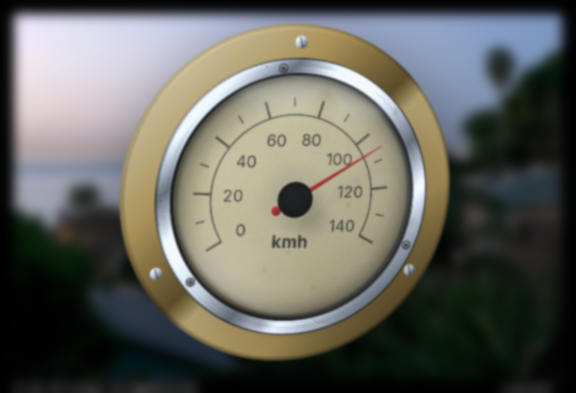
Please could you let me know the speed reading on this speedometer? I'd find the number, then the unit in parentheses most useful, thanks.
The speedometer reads 105 (km/h)
